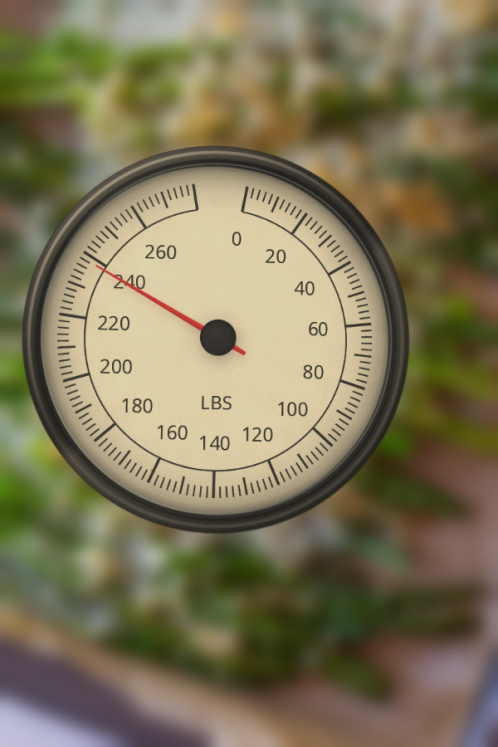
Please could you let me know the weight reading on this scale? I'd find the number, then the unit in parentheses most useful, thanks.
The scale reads 238 (lb)
